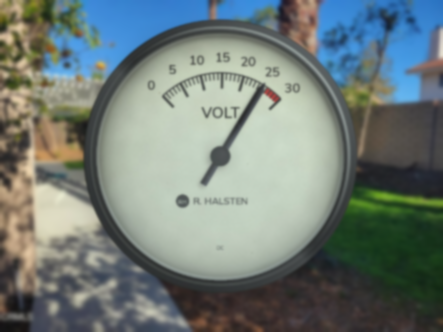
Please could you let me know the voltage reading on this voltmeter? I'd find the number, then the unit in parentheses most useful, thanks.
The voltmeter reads 25 (V)
